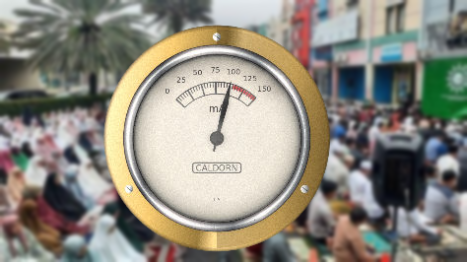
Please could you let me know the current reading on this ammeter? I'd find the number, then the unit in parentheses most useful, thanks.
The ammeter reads 100 (mA)
